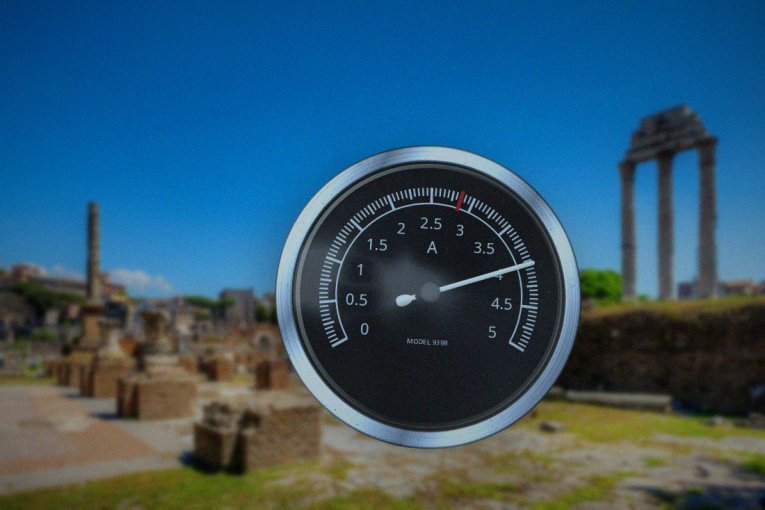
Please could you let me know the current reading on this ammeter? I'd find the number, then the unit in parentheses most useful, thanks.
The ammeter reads 4 (A)
